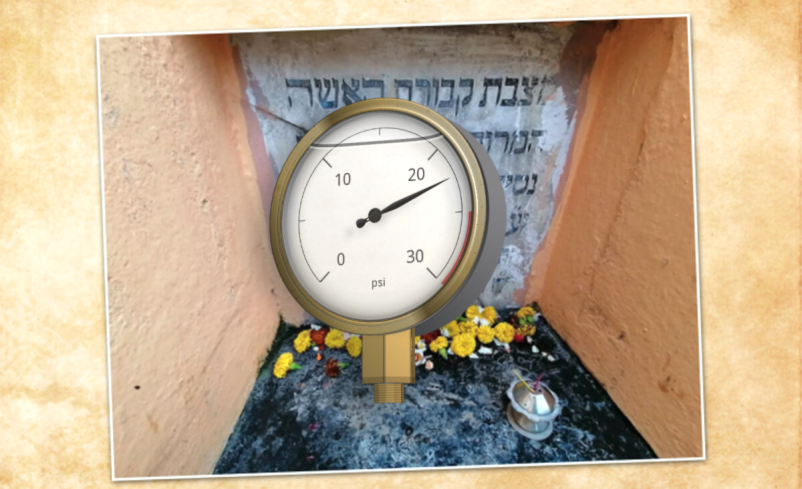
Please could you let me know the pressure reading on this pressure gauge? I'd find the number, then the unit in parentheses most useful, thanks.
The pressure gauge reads 22.5 (psi)
